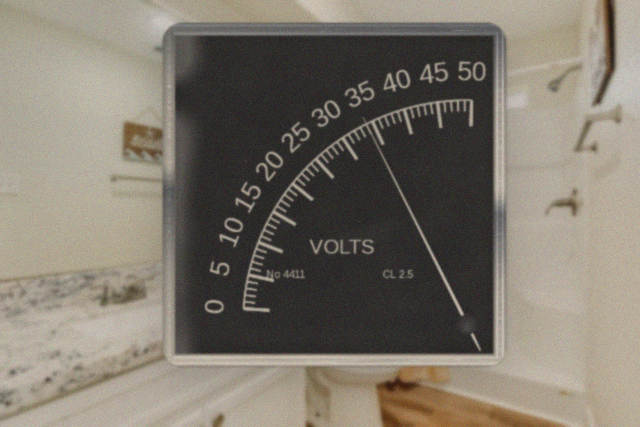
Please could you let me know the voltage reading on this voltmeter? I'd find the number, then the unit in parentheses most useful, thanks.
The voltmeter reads 34 (V)
